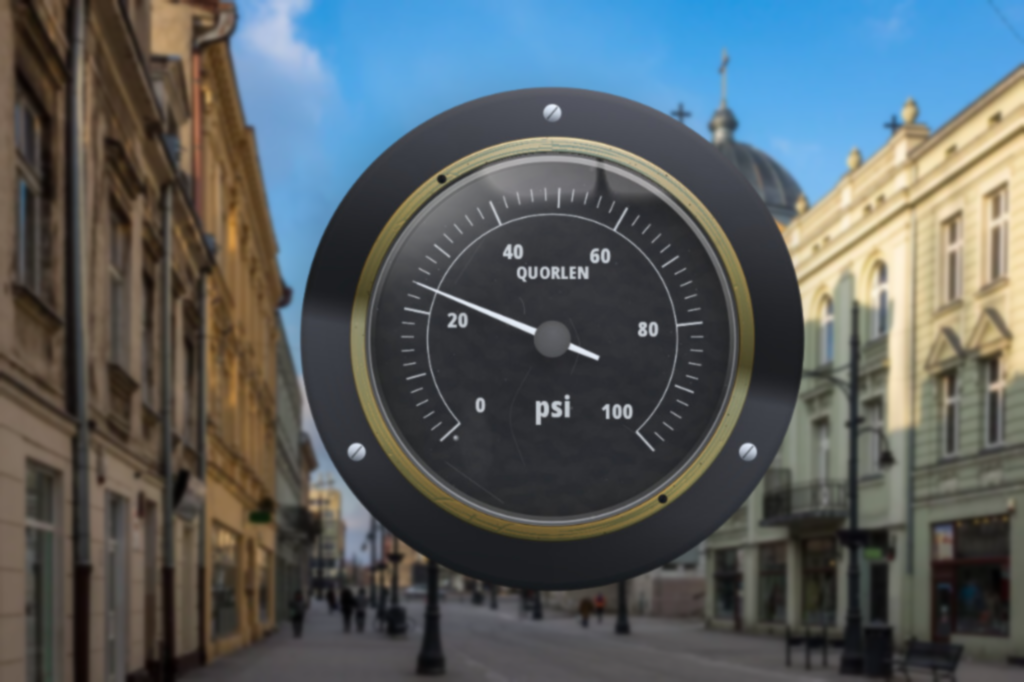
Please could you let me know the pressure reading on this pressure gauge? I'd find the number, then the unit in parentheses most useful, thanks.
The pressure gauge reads 24 (psi)
